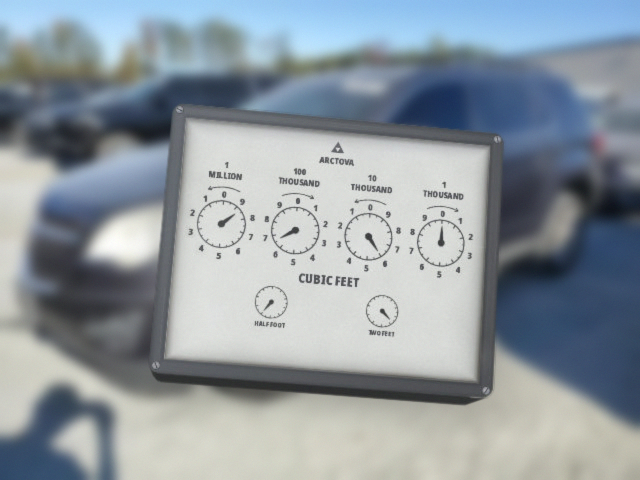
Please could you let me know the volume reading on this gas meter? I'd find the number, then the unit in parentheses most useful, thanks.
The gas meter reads 866000 (ft³)
